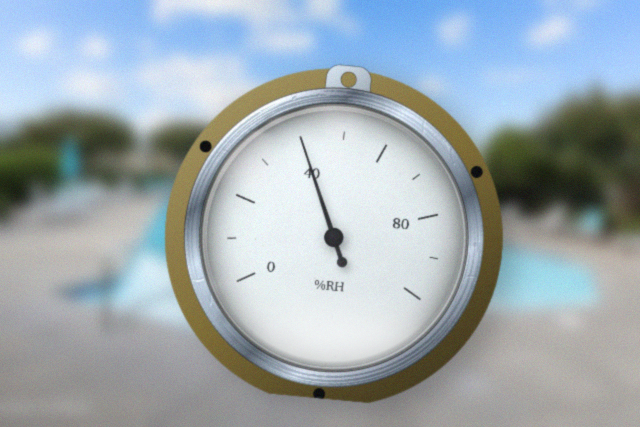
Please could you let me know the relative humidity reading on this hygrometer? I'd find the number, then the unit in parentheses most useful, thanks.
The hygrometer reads 40 (%)
